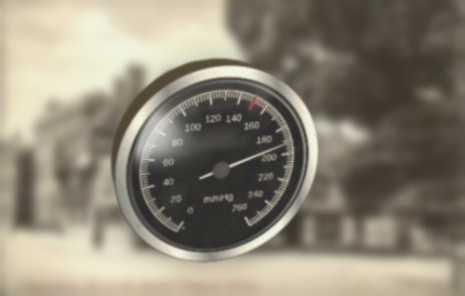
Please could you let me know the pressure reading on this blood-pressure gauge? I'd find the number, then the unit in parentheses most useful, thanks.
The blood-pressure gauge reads 190 (mmHg)
